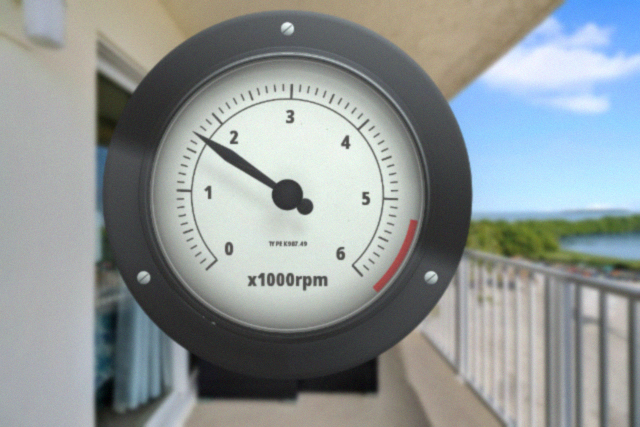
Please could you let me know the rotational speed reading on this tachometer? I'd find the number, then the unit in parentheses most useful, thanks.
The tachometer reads 1700 (rpm)
